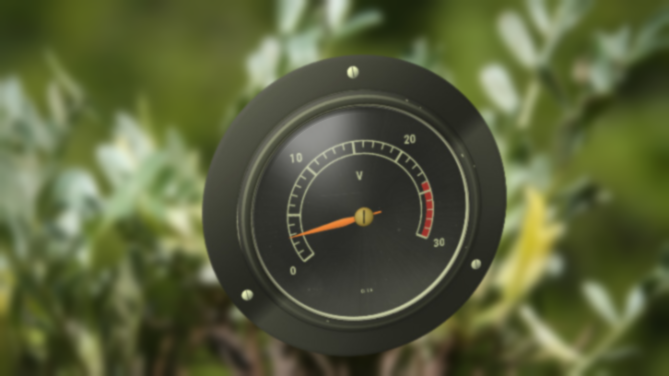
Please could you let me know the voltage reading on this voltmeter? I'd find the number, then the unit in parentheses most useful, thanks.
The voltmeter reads 3 (V)
